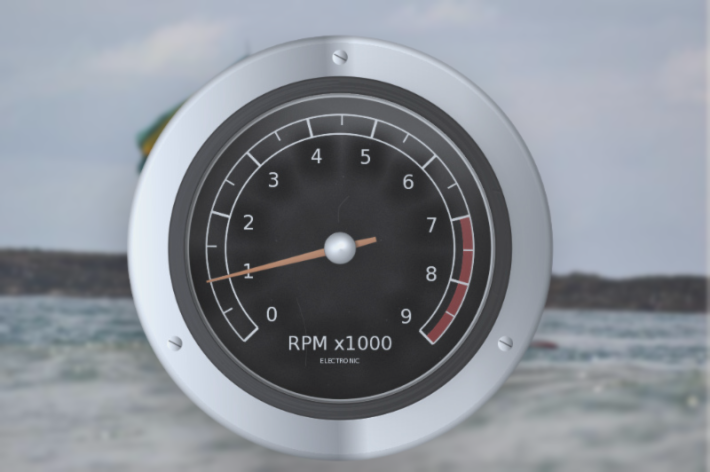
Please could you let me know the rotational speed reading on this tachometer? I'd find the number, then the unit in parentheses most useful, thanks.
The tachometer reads 1000 (rpm)
